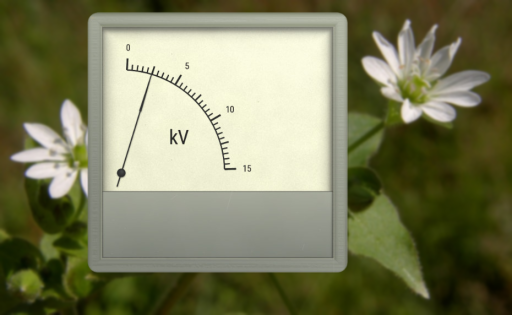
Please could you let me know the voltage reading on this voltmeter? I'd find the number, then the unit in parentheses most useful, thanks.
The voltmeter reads 2.5 (kV)
